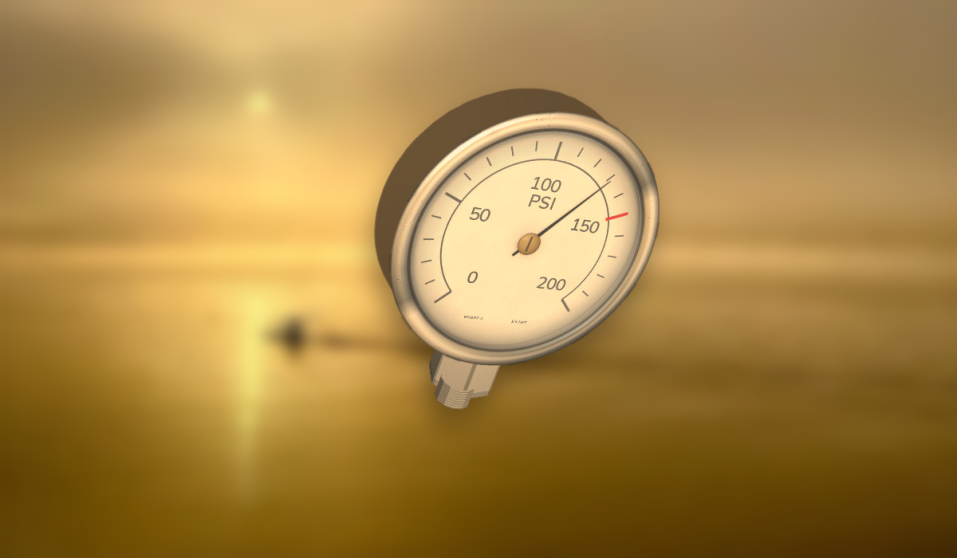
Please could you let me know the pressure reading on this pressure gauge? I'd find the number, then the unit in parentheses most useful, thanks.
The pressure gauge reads 130 (psi)
